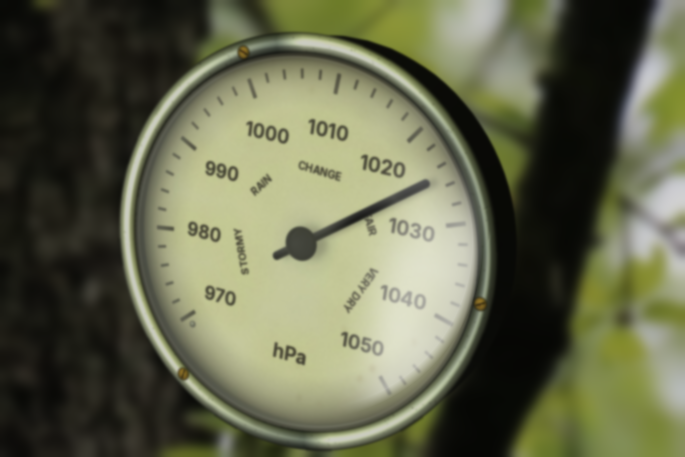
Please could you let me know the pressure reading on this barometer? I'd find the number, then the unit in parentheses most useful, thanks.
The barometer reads 1025 (hPa)
